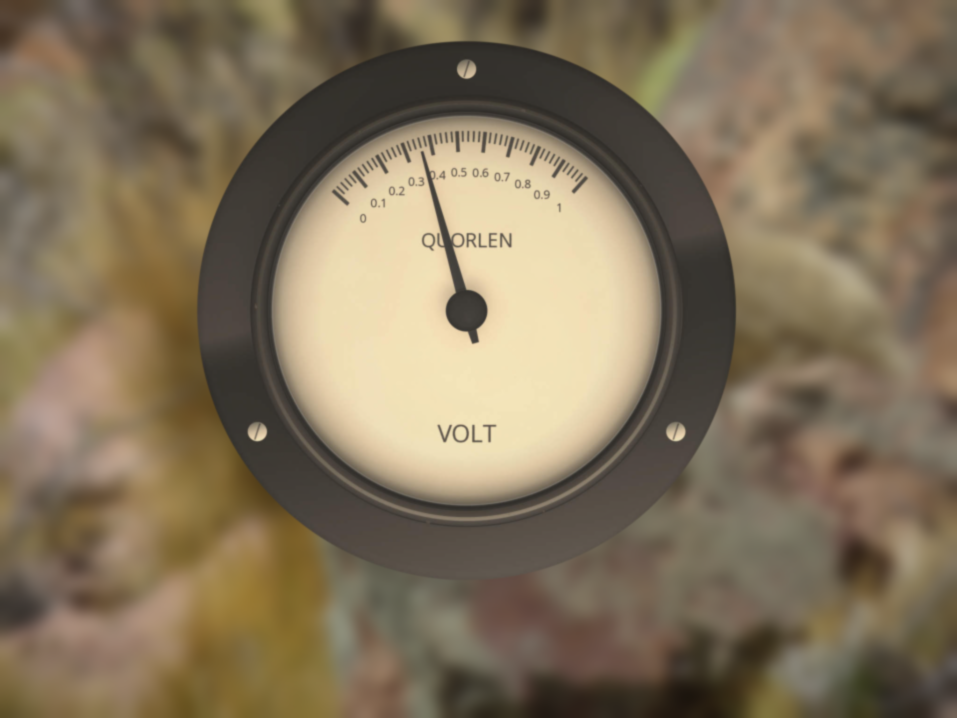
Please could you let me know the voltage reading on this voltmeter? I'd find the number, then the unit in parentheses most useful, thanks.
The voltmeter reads 0.36 (V)
